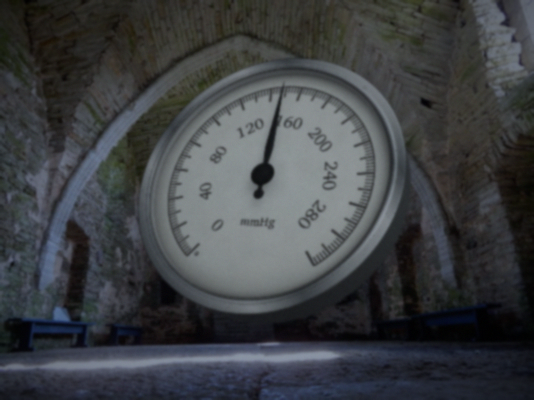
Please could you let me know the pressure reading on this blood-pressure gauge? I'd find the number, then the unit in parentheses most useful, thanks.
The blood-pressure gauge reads 150 (mmHg)
